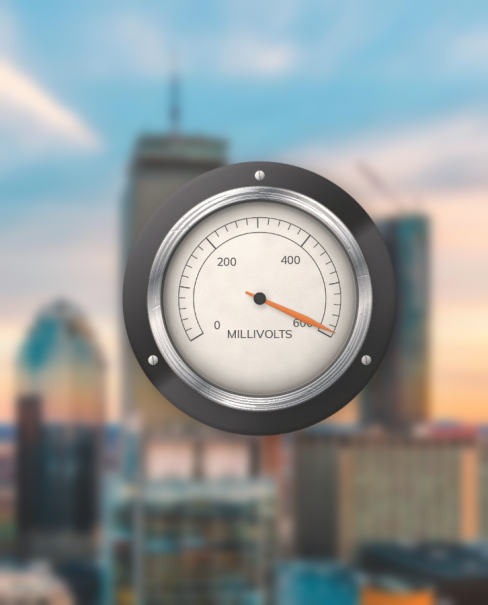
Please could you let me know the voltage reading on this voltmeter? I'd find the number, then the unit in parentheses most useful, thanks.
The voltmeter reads 590 (mV)
